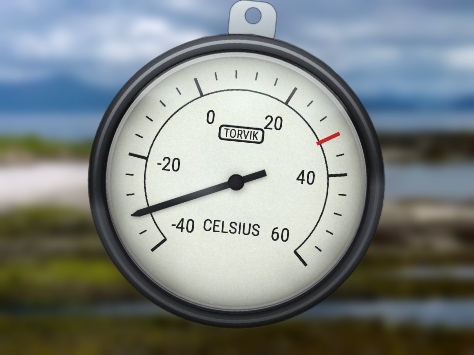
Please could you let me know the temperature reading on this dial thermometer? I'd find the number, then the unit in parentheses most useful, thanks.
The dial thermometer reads -32 (°C)
